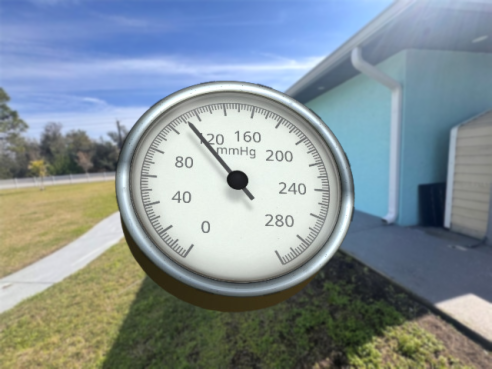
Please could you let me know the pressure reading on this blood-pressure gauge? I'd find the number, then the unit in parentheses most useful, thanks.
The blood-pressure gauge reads 110 (mmHg)
